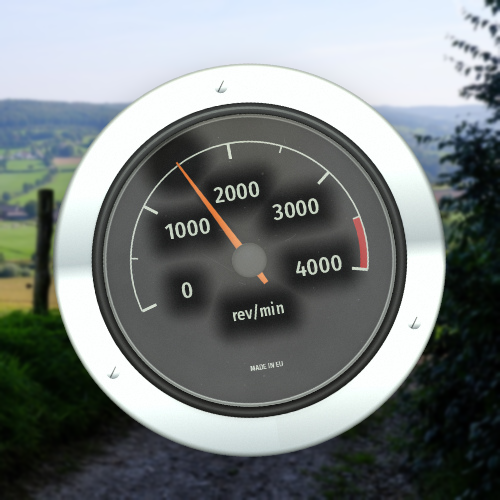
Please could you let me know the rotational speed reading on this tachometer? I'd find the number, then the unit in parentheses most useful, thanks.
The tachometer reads 1500 (rpm)
